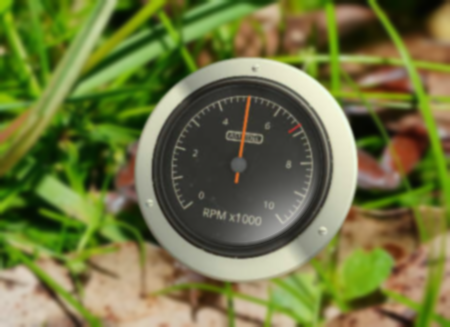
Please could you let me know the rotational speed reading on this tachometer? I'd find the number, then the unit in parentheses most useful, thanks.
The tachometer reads 5000 (rpm)
